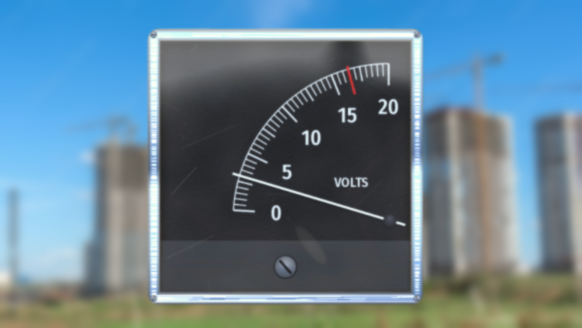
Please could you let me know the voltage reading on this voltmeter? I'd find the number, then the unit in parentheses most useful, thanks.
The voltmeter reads 3 (V)
